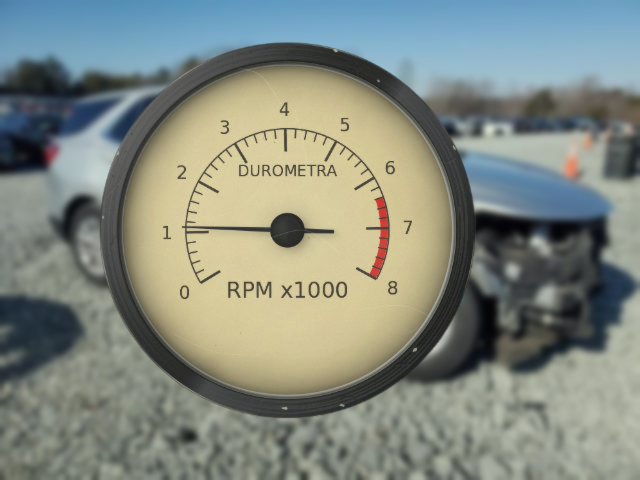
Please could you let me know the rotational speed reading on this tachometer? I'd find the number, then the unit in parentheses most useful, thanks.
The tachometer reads 1100 (rpm)
